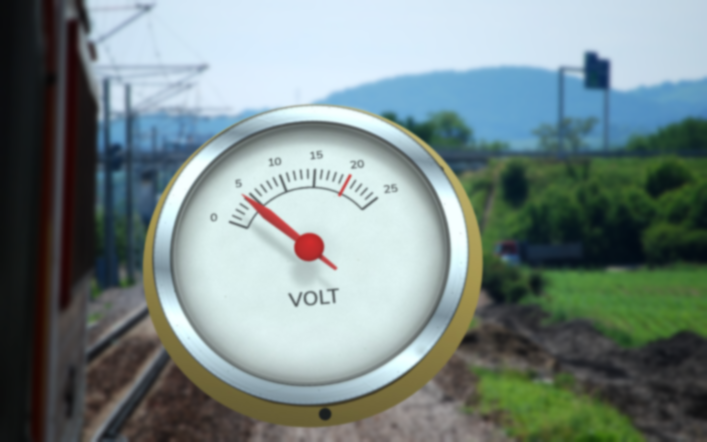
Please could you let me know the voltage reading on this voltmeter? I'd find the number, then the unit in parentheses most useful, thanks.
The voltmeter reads 4 (V)
